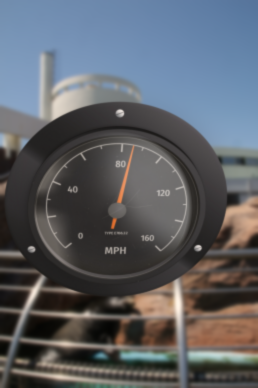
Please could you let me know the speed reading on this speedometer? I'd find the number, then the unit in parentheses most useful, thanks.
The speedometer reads 85 (mph)
